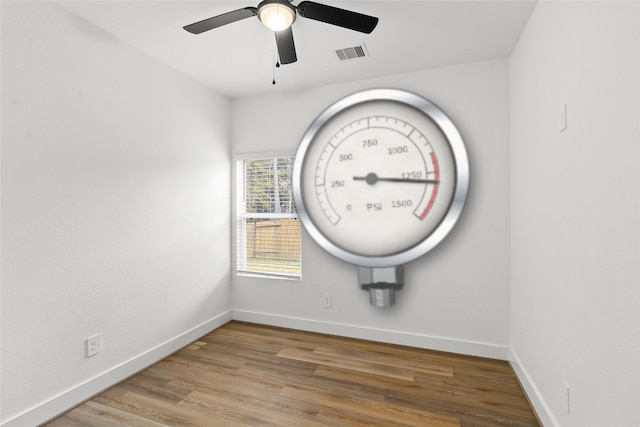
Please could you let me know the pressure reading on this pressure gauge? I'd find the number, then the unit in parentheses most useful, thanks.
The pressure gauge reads 1300 (psi)
